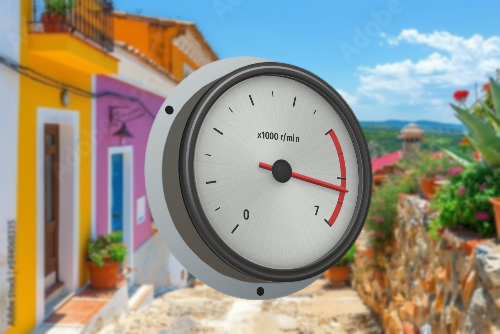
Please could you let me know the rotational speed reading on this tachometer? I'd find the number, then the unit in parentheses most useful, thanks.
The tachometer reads 6250 (rpm)
